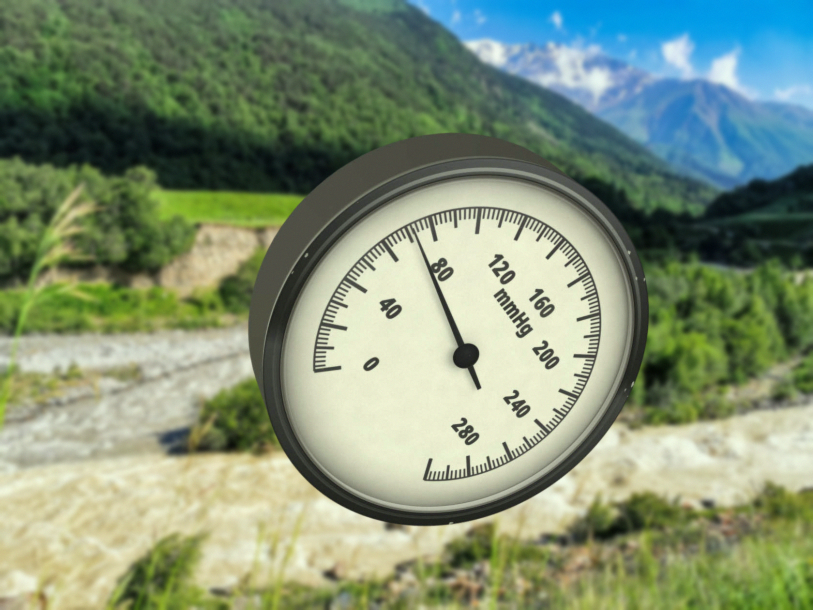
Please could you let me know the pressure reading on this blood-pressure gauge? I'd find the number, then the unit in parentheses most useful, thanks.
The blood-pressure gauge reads 72 (mmHg)
